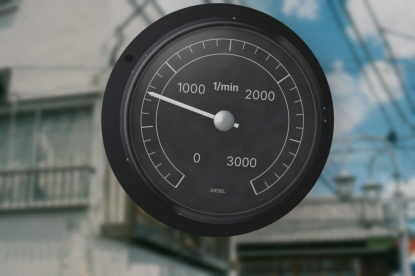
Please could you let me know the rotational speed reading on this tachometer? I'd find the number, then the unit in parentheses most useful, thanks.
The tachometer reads 750 (rpm)
